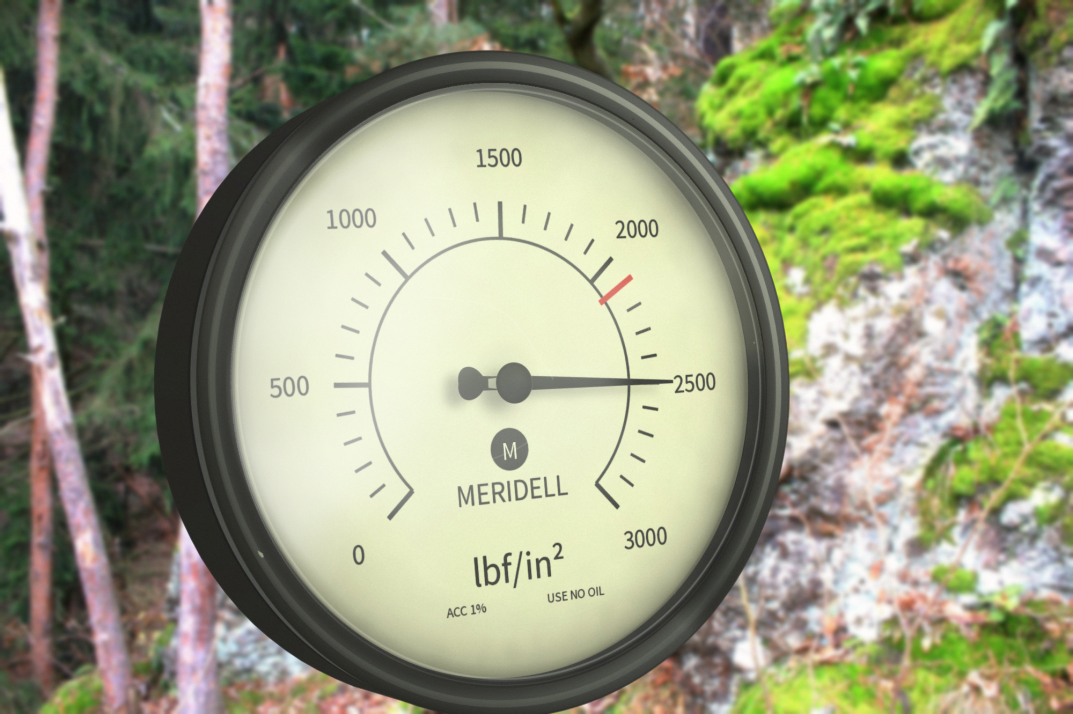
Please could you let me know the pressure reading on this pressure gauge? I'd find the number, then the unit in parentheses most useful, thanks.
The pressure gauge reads 2500 (psi)
